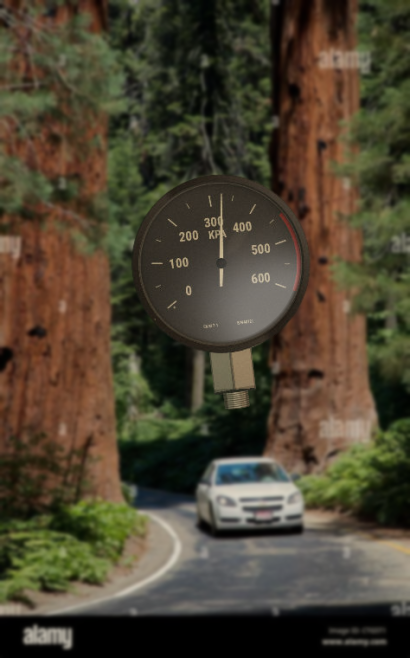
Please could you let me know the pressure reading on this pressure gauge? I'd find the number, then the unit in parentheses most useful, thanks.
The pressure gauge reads 325 (kPa)
